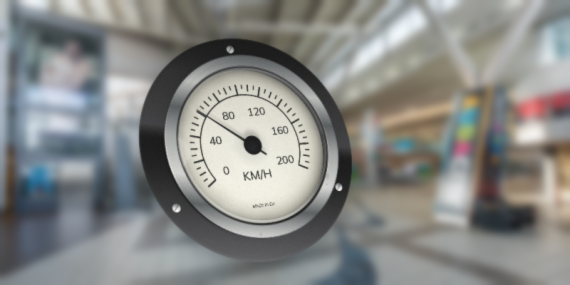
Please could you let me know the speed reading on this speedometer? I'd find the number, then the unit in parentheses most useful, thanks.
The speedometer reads 60 (km/h)
